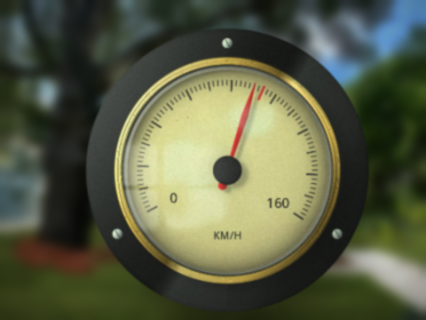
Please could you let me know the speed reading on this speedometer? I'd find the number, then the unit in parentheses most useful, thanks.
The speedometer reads 90 (km/h)
